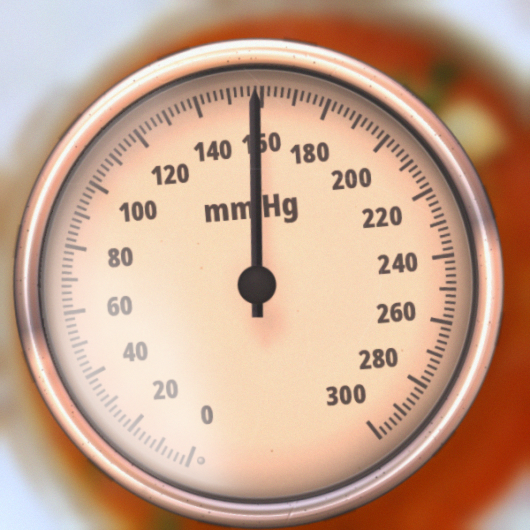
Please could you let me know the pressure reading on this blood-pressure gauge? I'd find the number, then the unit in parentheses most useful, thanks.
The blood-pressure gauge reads 158 (mmHg)
